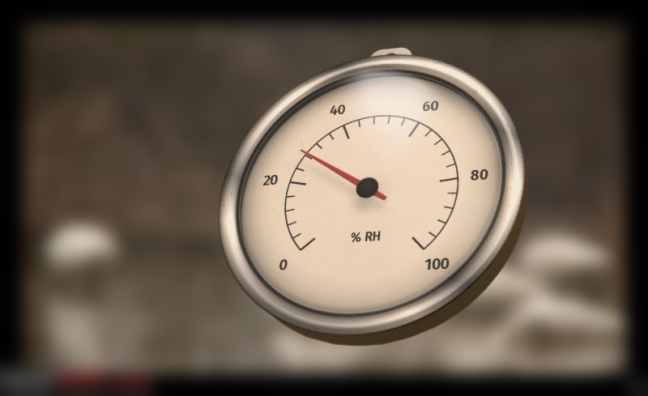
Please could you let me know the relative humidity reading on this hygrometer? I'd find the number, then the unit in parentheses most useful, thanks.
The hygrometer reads 28 (%)
